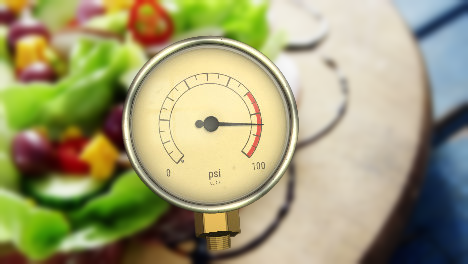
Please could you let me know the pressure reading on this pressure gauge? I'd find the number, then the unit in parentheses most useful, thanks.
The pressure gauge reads 85 (psi)
